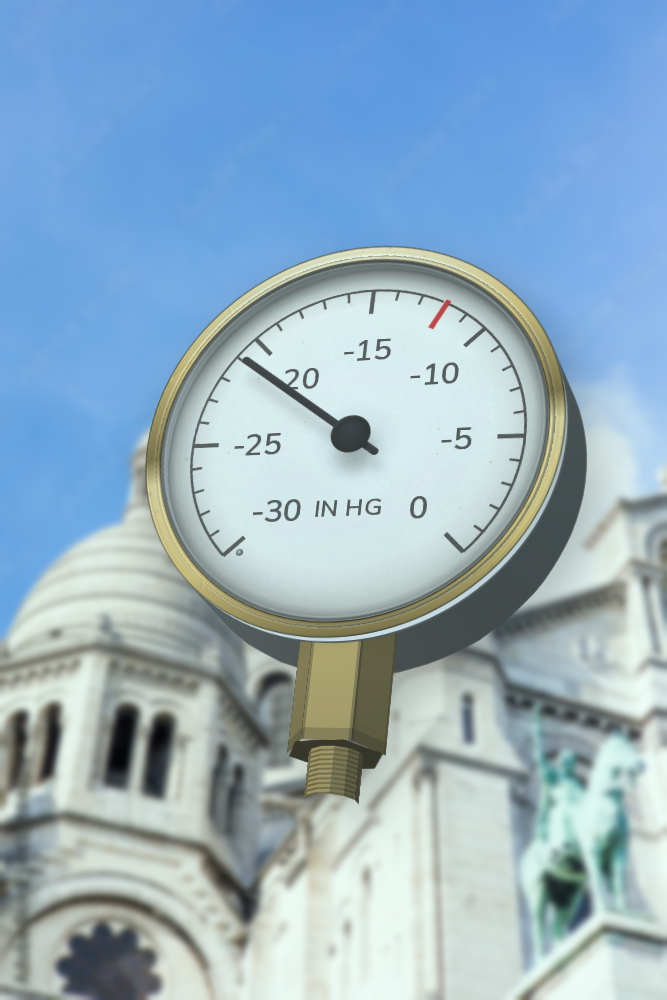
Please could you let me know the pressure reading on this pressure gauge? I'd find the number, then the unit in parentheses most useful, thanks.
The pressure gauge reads -21 (inHg)
